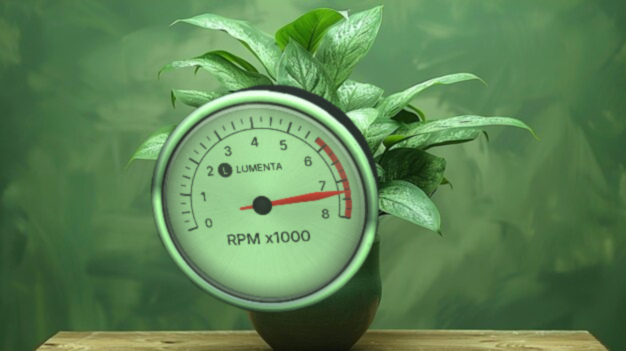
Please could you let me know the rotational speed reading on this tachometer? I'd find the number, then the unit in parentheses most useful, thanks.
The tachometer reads 7250 (rpm)
